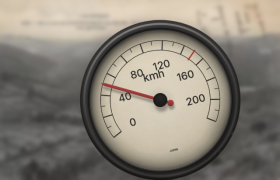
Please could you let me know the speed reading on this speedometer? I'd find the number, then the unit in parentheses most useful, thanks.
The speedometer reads 50 (km/h)
